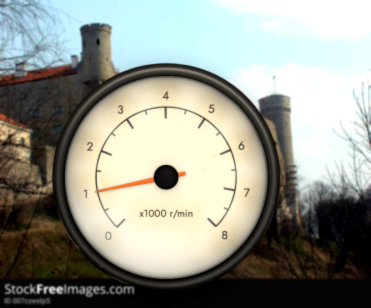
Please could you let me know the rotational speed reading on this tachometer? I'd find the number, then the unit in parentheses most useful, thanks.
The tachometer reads 1000 (rpm)
